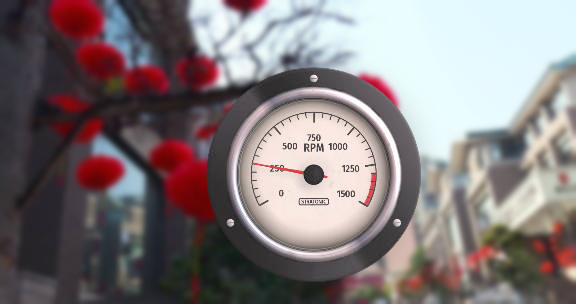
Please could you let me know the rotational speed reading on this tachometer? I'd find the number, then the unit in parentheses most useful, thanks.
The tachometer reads 250 (rpm)
